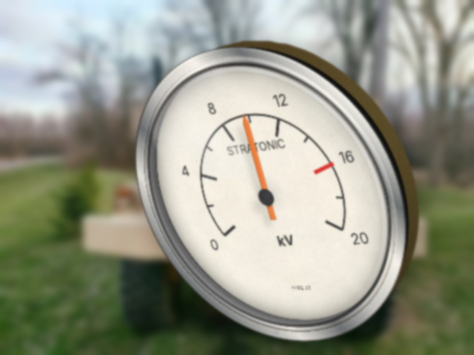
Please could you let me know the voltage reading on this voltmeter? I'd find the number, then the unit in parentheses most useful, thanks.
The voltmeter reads 10 (kV)
